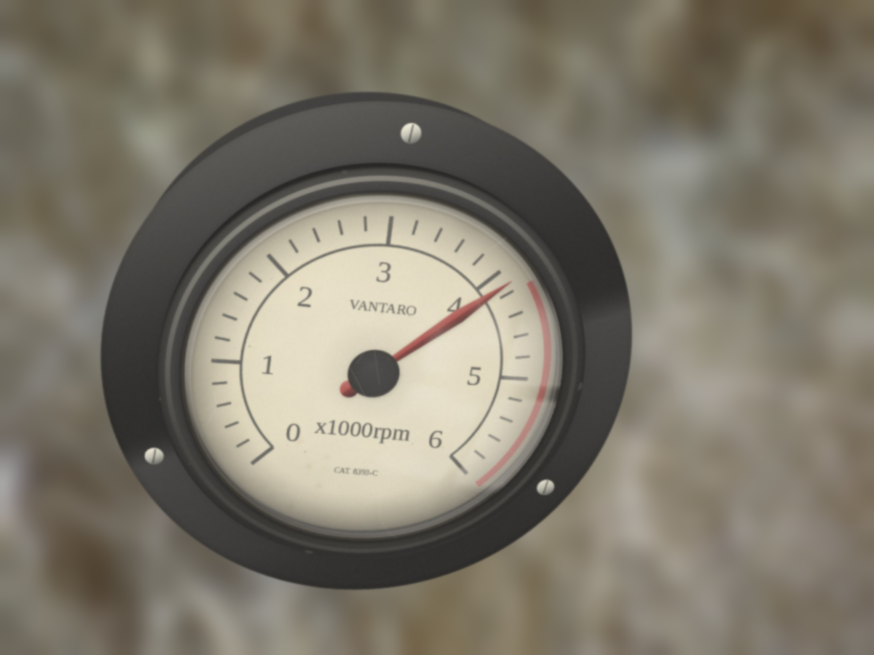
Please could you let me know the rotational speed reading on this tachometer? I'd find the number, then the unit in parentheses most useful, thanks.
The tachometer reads 4100 (rpm)
